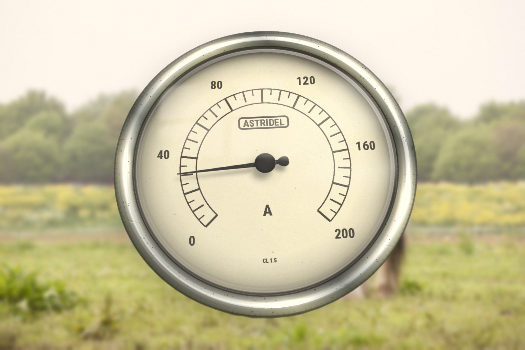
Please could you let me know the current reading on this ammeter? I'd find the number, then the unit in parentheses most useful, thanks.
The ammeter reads 30 (A)
